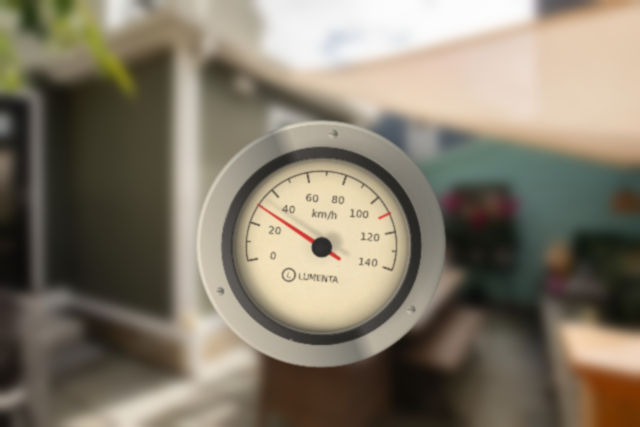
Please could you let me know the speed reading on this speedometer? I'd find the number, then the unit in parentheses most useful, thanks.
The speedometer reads 30 (km/h)
